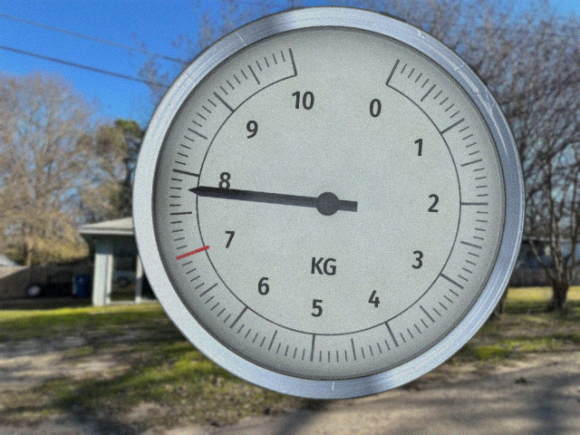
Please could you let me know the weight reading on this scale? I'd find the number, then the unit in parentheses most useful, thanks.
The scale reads 7.8 (kg)
